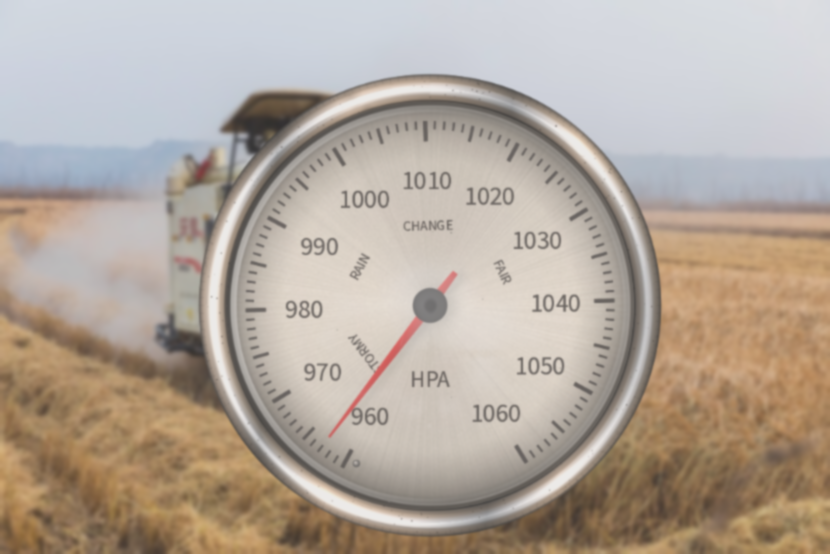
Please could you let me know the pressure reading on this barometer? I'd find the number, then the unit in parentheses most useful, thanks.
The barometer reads 963 (hPa)
